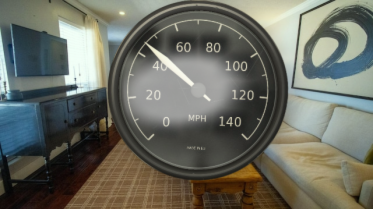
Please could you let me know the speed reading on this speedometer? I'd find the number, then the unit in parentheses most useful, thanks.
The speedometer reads 45 (mph)
